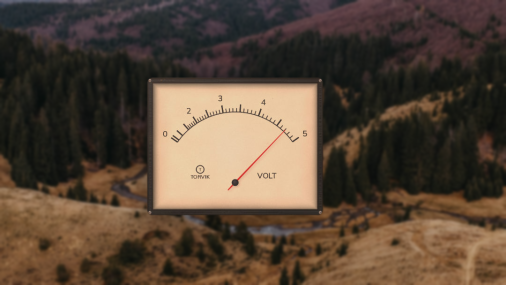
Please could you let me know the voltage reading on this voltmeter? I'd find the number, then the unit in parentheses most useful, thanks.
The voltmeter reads 4.7 (V)
